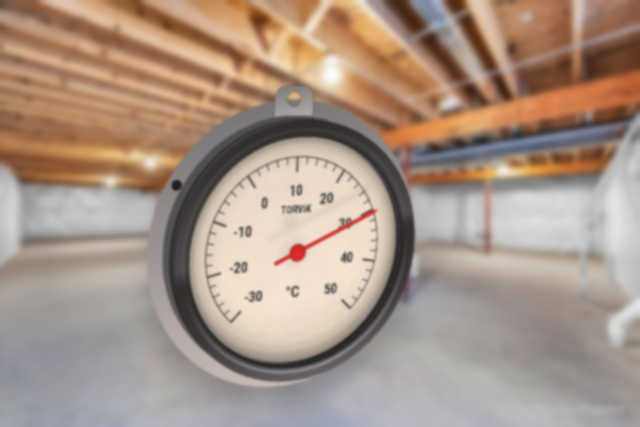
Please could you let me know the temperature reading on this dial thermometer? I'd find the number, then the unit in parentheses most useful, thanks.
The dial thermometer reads 30 (°C)
